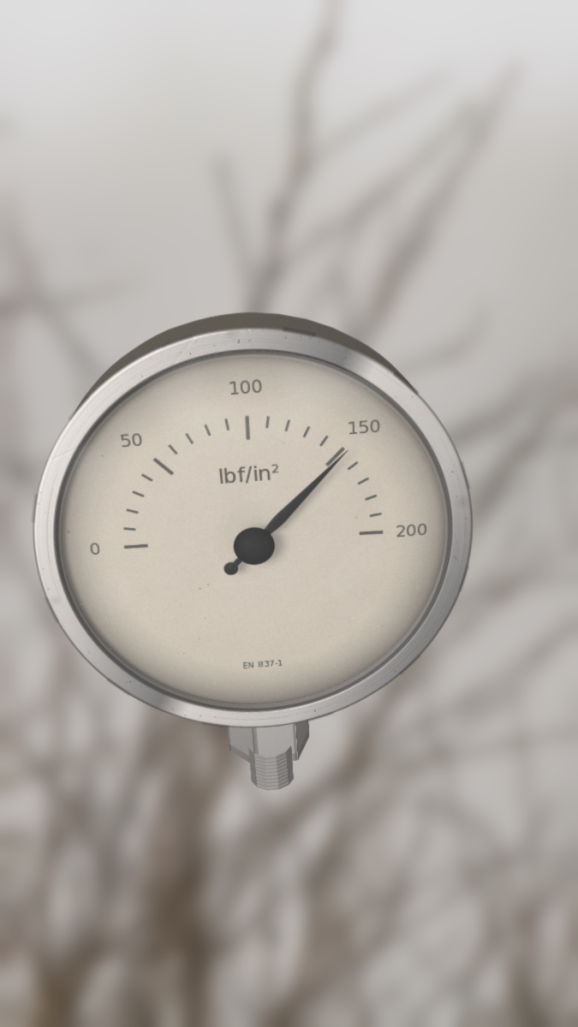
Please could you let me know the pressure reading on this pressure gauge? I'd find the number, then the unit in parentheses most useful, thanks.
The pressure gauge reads 150 (psi)
